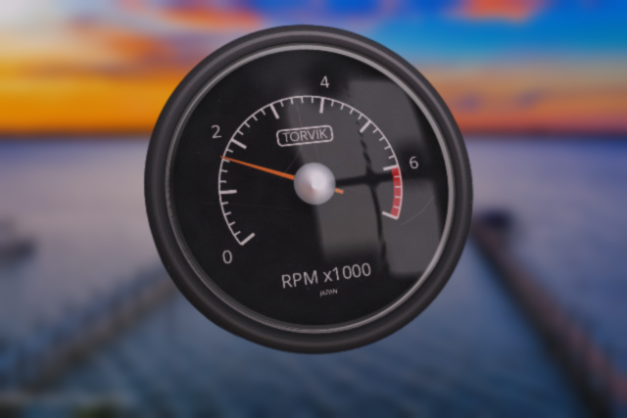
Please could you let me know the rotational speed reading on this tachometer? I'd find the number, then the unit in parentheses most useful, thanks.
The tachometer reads 1600 (rpm)
